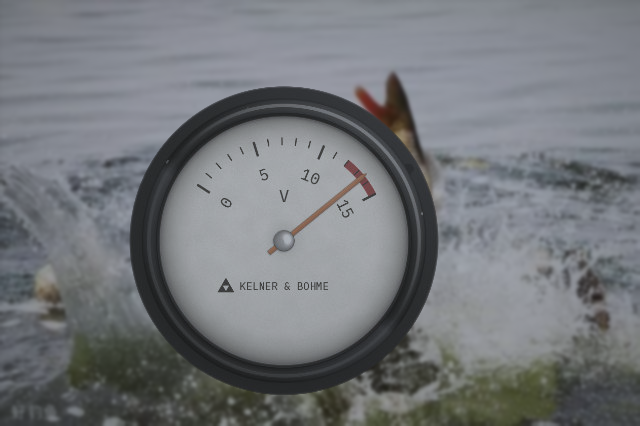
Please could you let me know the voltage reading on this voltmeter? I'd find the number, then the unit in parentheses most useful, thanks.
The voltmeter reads 13.5 (V)
